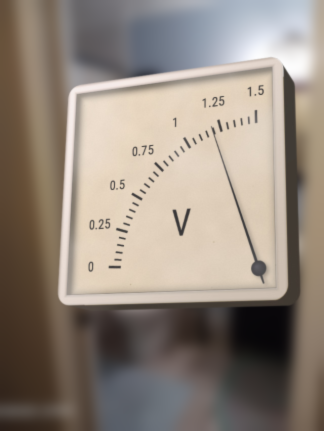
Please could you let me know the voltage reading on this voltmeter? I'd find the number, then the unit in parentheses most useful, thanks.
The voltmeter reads 1.2 (V)
